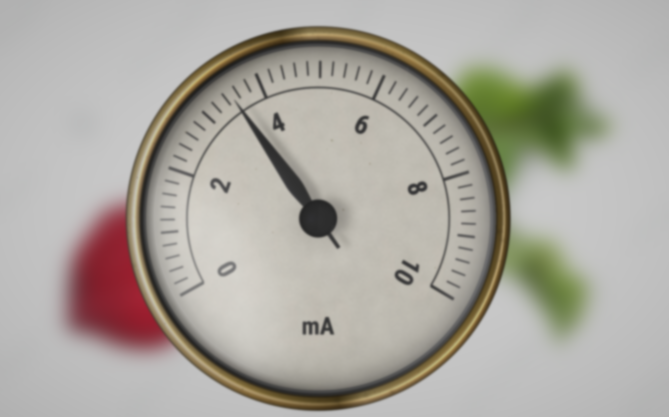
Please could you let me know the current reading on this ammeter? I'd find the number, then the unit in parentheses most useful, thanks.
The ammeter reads 3.5 (mA)
